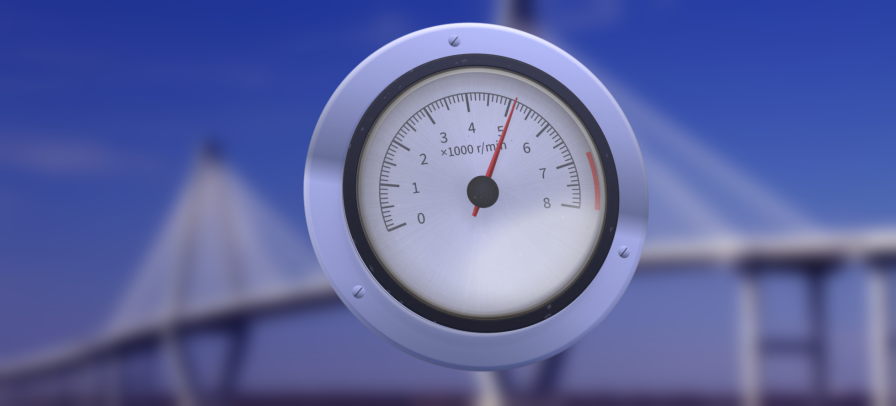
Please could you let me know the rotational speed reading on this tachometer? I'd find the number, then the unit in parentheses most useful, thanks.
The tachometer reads 5100 (rpm)
